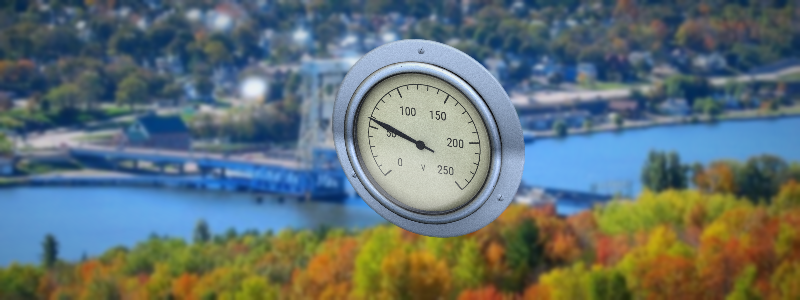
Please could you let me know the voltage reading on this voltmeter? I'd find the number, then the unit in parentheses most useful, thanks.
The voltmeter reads 60 (V)
